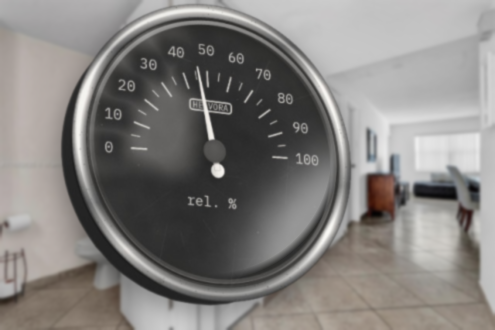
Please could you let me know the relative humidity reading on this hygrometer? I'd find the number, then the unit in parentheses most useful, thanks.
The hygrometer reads 45 (%)
